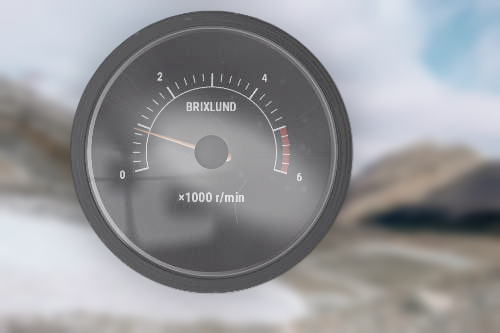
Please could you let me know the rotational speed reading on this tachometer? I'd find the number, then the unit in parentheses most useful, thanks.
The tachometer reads 900 (rpm)
